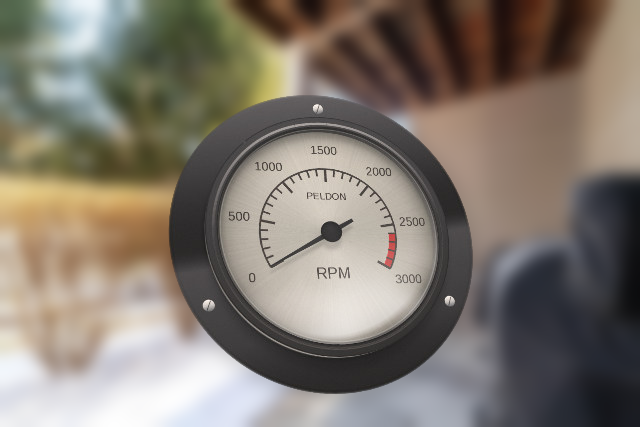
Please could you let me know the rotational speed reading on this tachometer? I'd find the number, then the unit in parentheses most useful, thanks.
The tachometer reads 0 (rpm)
